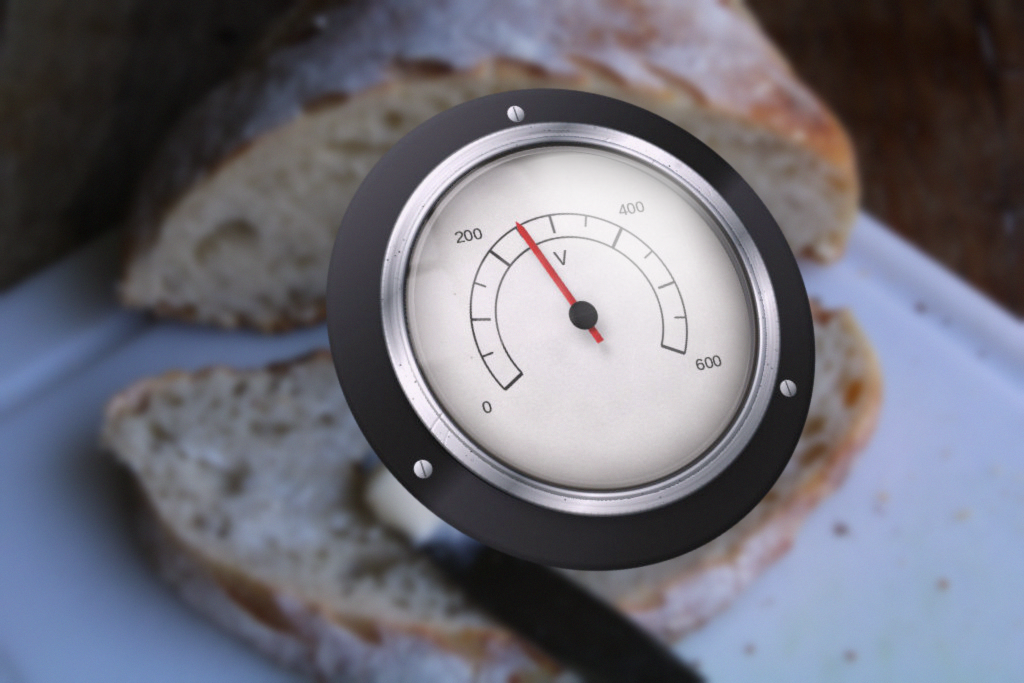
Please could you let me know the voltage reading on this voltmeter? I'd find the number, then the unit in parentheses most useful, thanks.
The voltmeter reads 250 (V)
